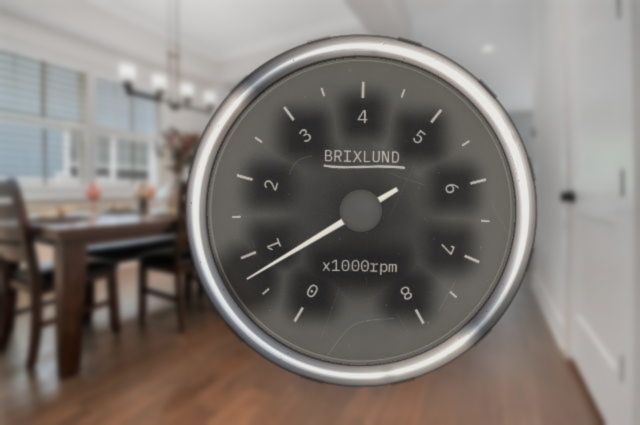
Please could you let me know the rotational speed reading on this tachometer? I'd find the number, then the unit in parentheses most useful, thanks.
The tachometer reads 750 (rpm)
